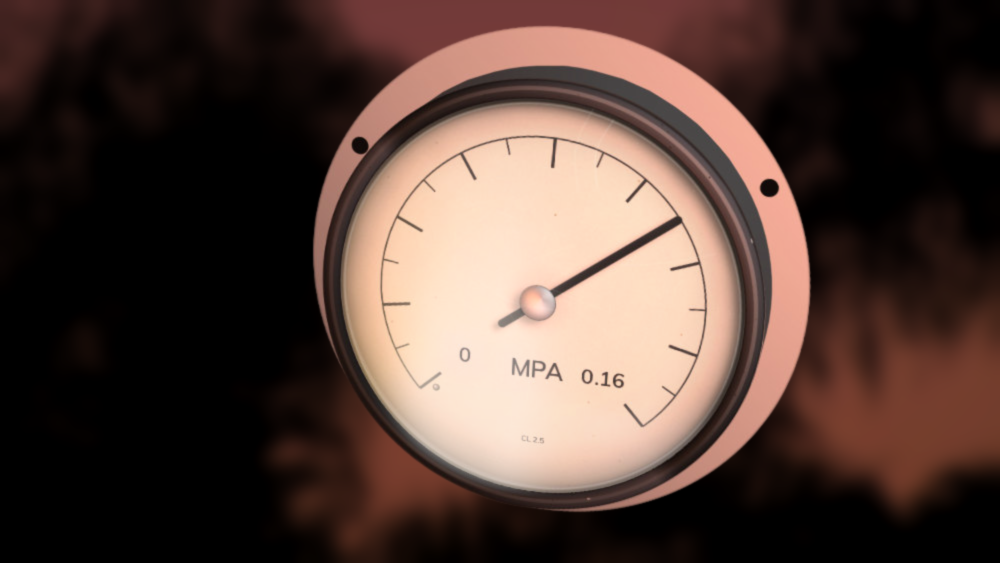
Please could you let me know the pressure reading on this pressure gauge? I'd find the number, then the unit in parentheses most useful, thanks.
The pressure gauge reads 0.11 (MPa)
